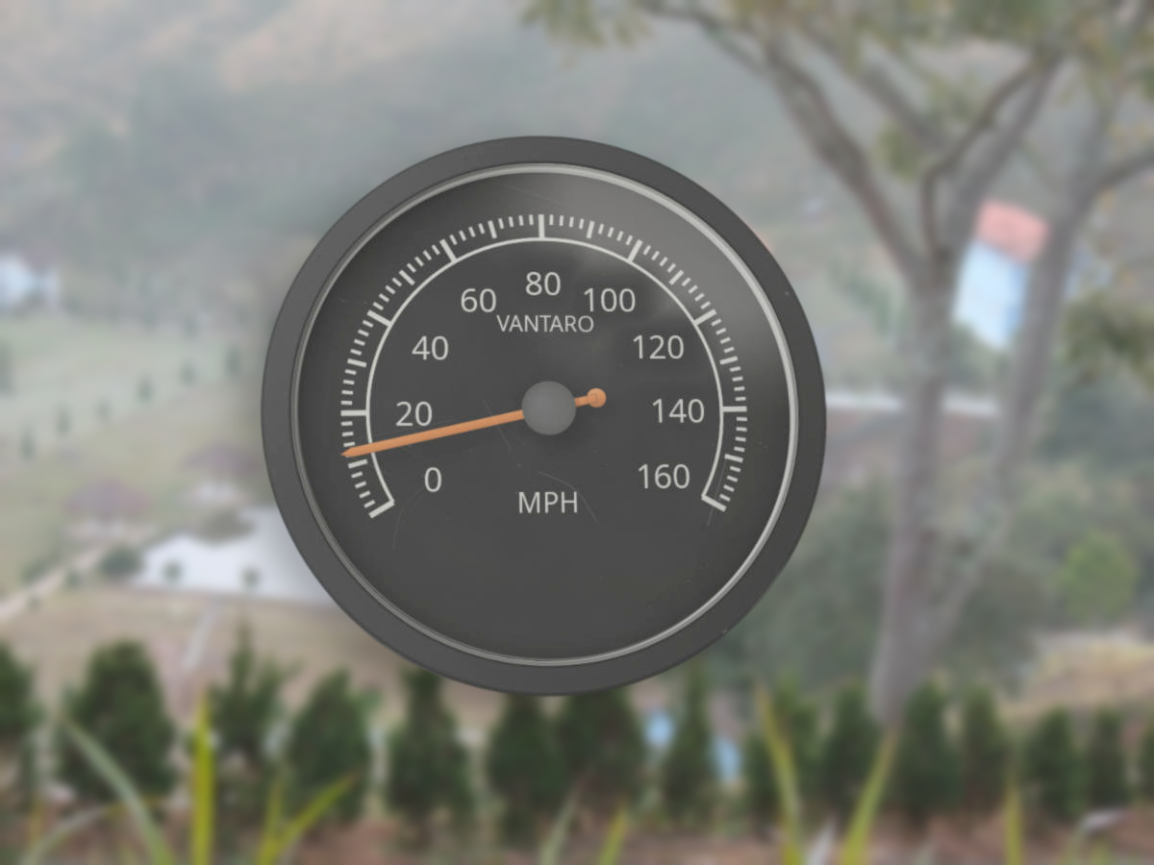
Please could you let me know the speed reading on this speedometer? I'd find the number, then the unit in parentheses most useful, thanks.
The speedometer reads 12 (mph)
